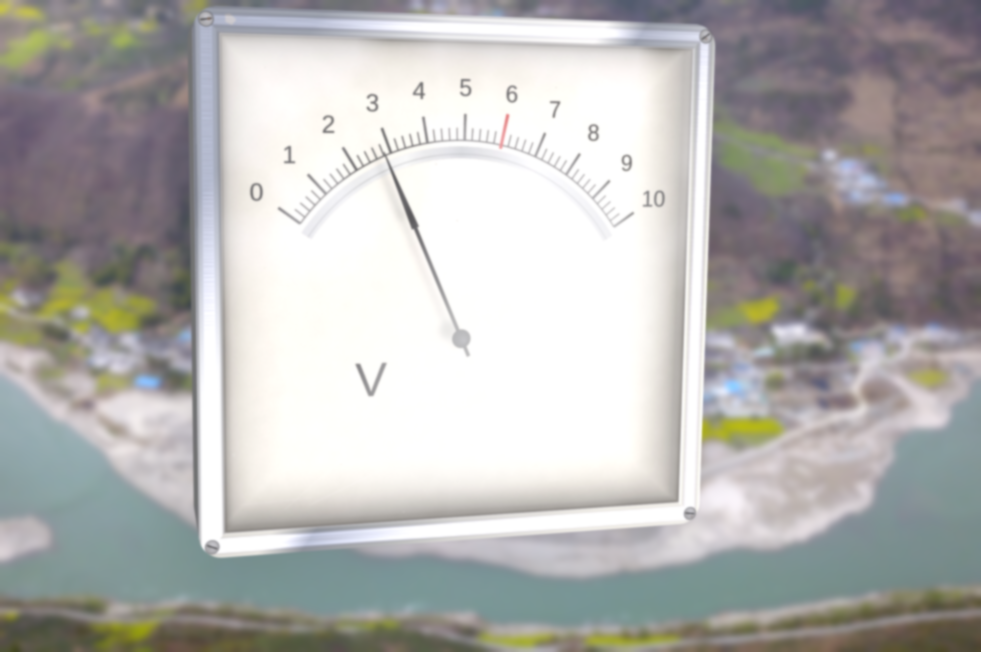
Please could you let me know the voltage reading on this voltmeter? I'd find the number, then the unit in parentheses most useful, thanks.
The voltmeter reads 2.8 (V)
